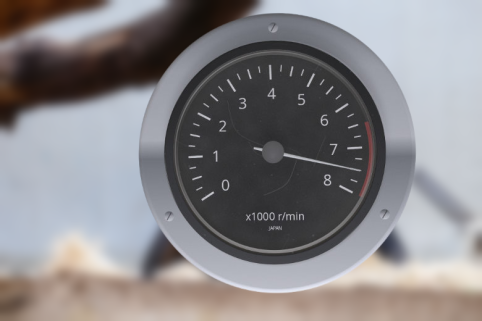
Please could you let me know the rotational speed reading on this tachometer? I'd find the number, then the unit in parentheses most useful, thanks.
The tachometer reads 7500 (rpm)
